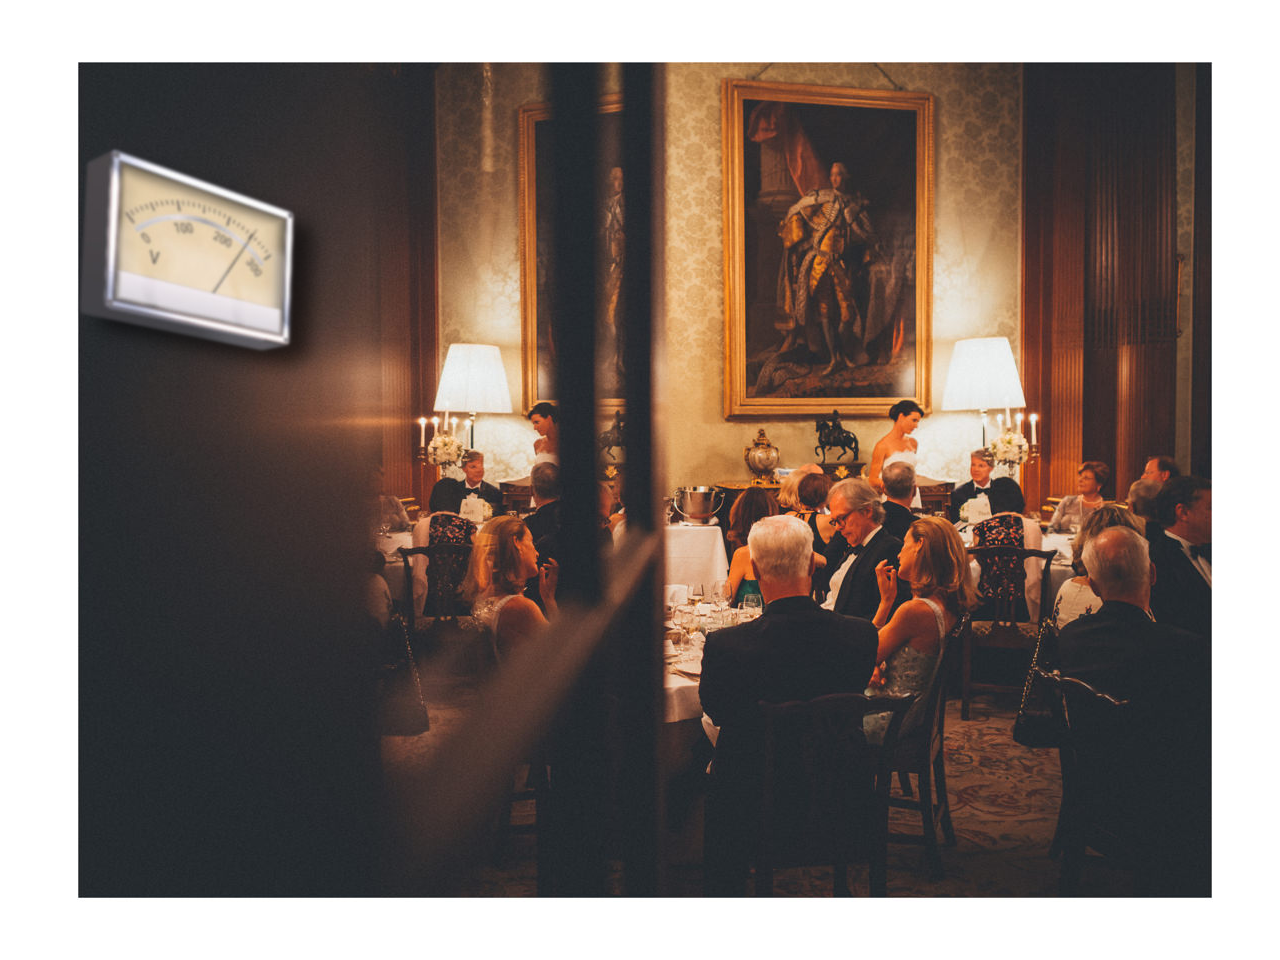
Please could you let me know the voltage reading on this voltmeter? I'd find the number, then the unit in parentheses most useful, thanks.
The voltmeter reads 250 (V)
